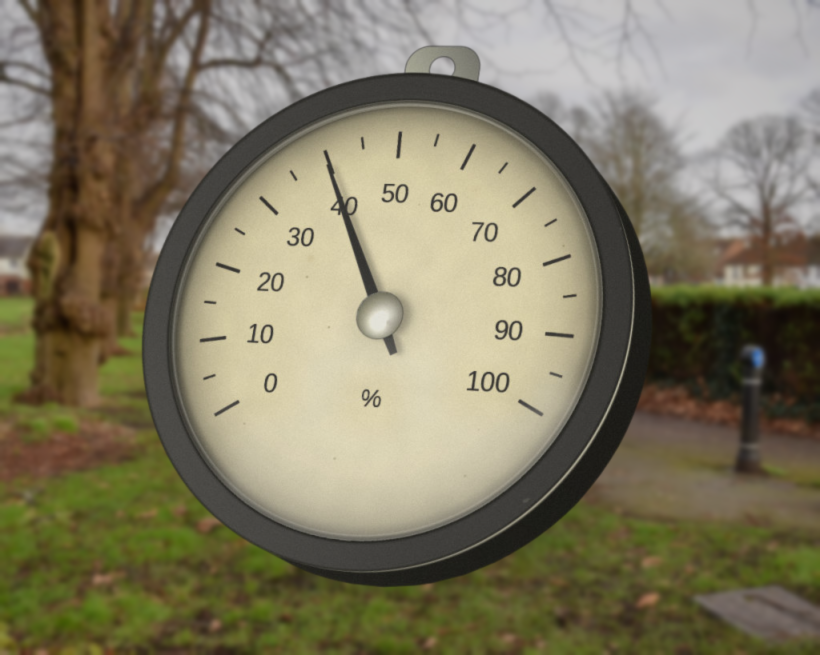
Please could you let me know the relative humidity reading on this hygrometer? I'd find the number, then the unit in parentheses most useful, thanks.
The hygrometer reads 40 (%)
